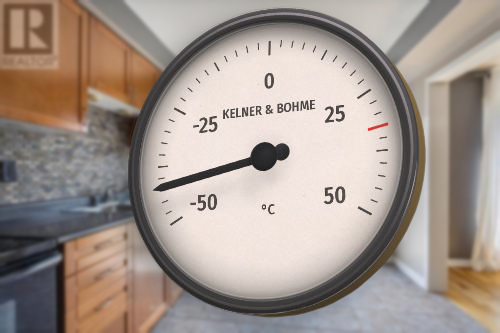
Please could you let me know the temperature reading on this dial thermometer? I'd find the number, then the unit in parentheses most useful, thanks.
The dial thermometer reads -42.5 (°C)
